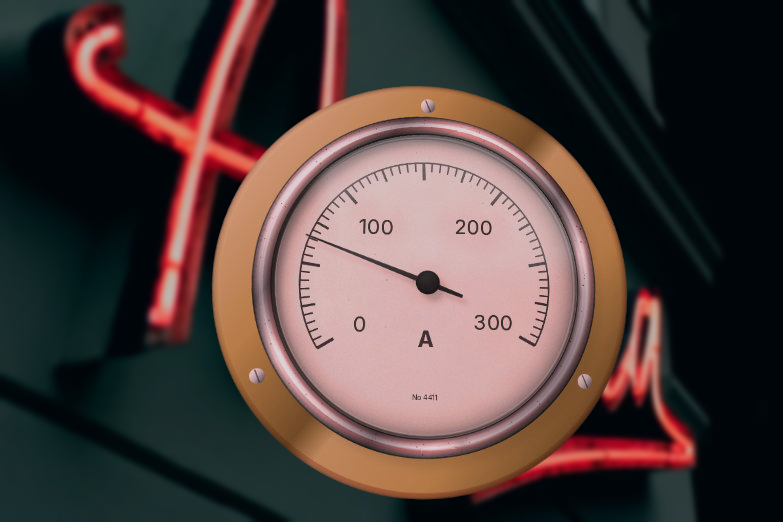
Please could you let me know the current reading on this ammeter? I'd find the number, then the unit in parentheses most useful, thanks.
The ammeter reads 65 (A)
